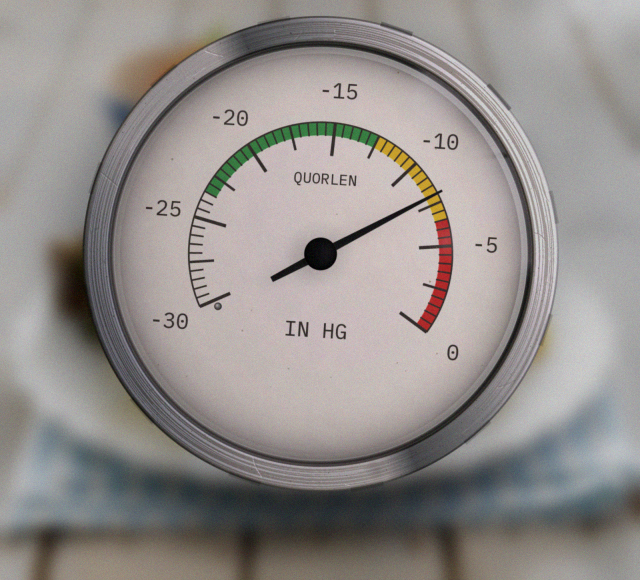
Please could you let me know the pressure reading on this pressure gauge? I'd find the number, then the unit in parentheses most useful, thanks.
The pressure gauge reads -8 (inHg)
